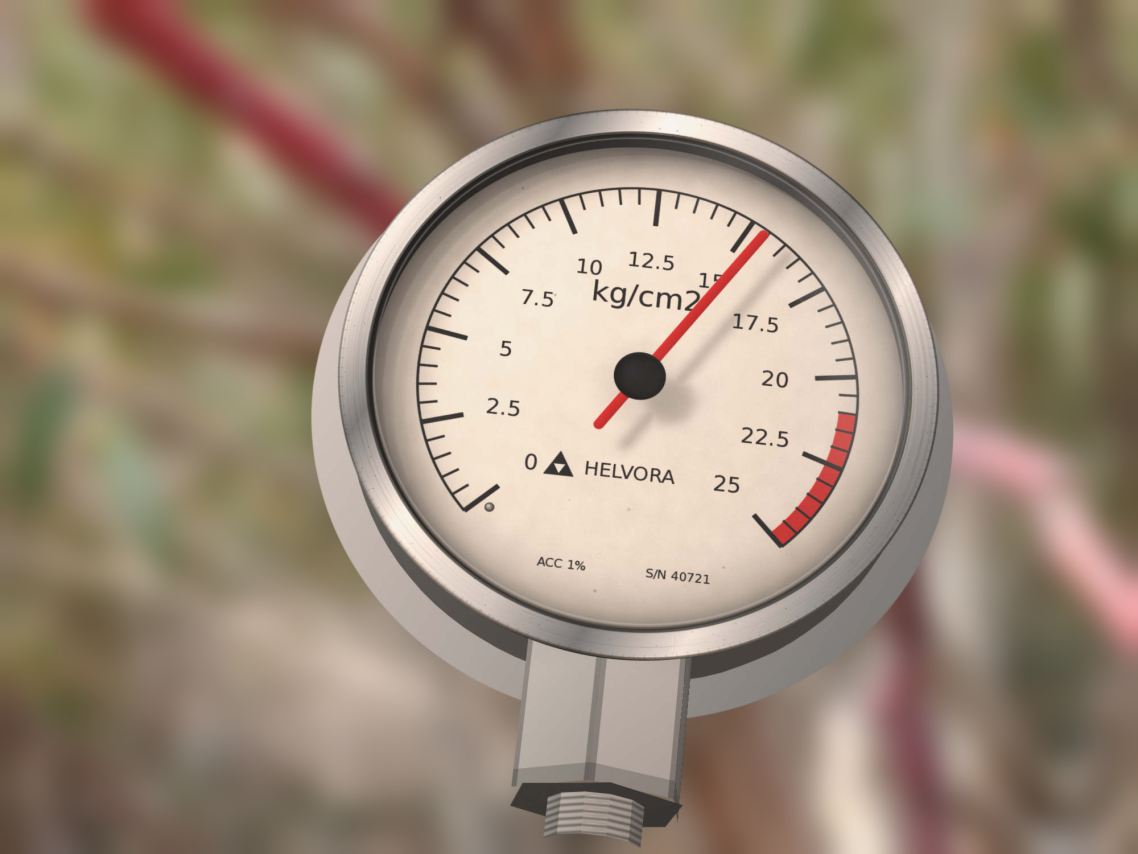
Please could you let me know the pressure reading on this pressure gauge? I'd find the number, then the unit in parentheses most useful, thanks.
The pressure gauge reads 15.5 (kg/cm²)
